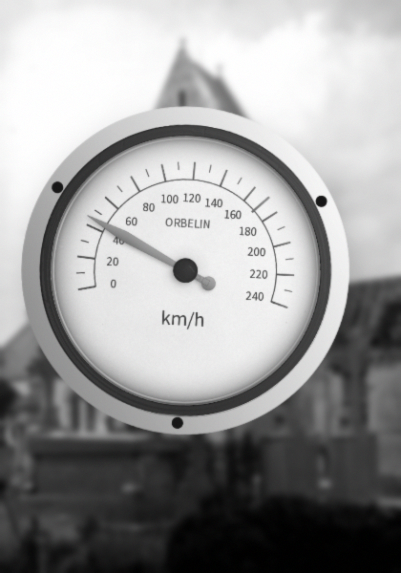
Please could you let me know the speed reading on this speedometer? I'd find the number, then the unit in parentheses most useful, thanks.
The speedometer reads 45 (km/h)
